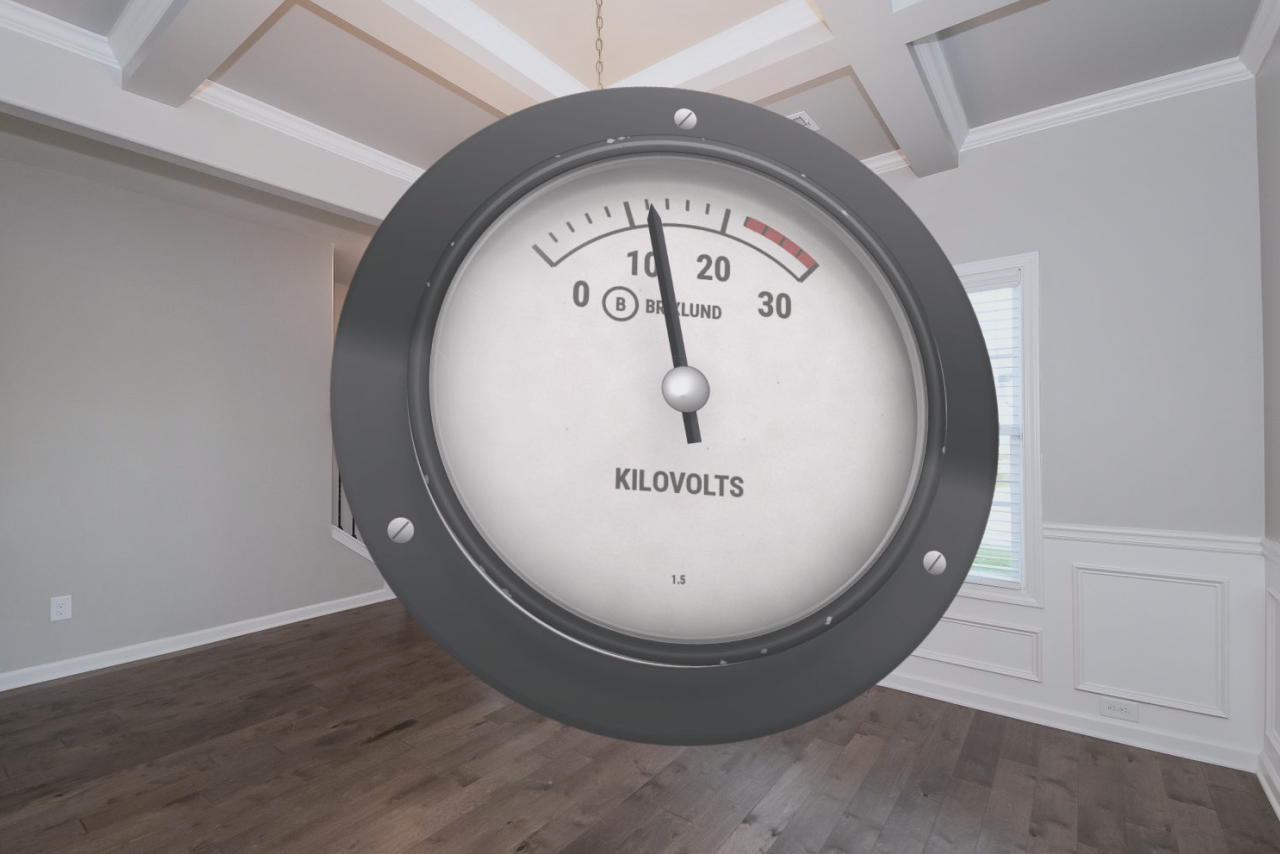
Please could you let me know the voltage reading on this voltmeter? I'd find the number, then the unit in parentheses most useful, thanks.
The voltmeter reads 12 (kV)
